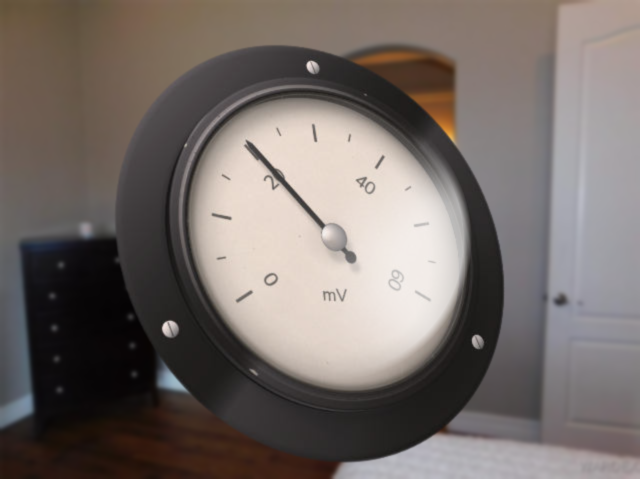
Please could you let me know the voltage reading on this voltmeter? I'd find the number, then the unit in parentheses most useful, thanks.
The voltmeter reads 20 (mV)
